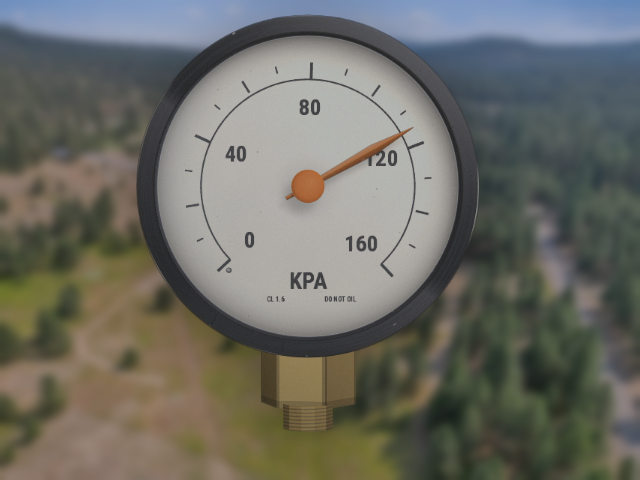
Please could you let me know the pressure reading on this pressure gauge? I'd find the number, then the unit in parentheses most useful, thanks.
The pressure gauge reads 115 (kPa)
